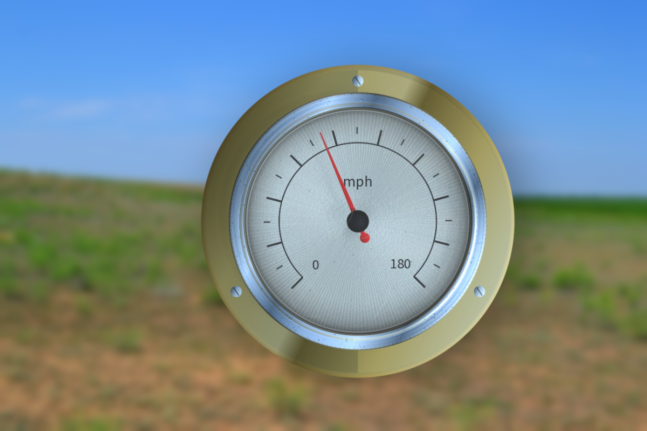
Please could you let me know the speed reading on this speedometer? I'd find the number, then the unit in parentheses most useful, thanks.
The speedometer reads 75 (mph)
